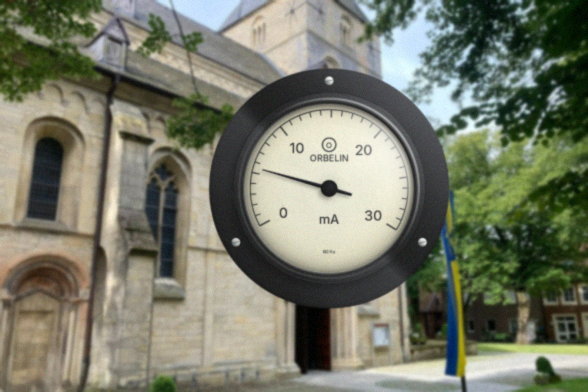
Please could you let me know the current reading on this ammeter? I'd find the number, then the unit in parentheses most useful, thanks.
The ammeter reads 5.5 (mA)
